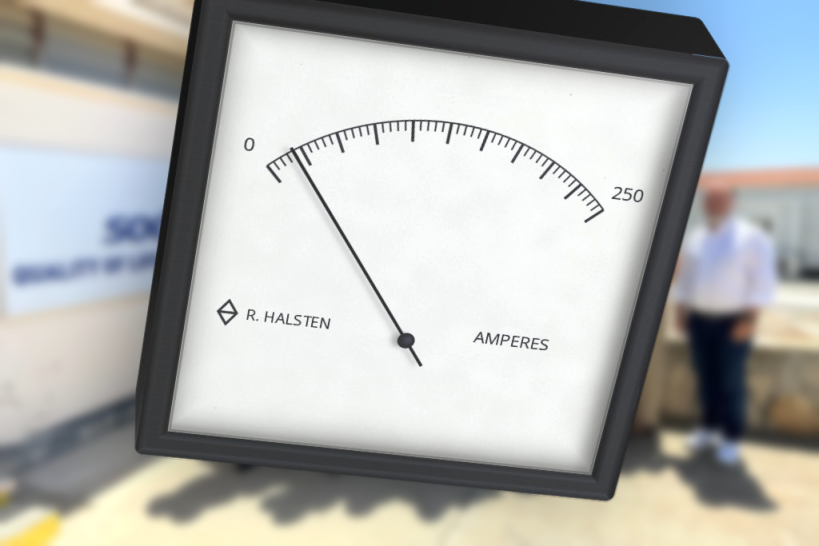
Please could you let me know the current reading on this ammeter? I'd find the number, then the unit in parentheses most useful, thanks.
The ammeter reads 20 (A)
